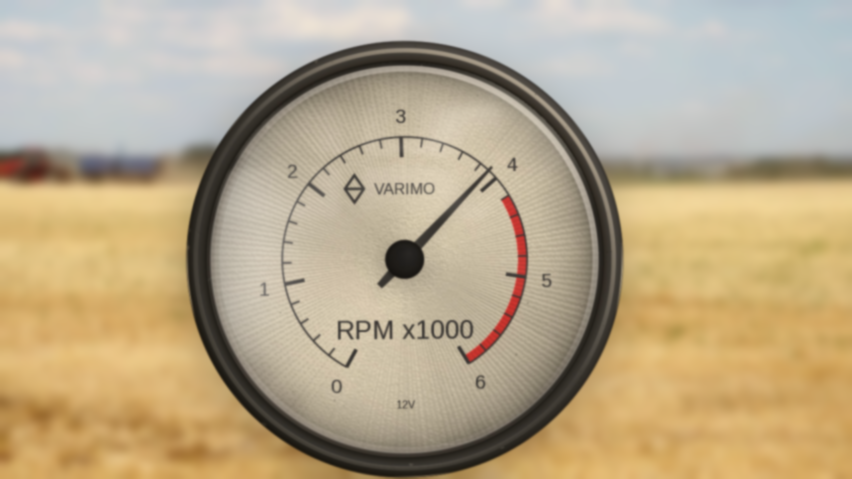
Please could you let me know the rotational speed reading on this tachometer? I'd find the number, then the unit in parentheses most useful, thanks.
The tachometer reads 3900 (rpm)
